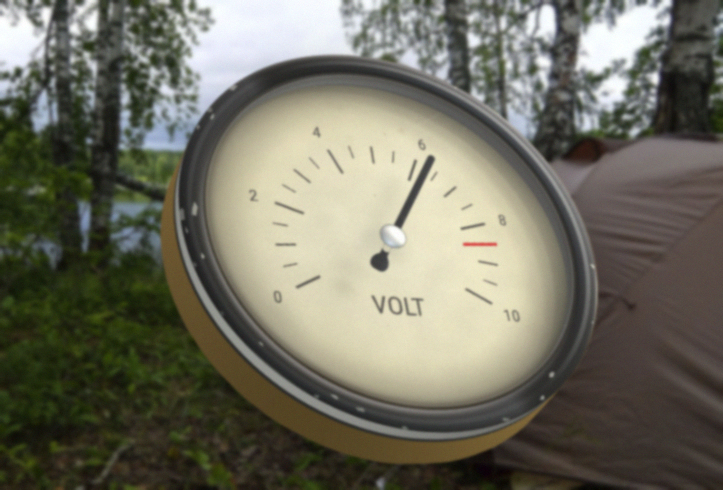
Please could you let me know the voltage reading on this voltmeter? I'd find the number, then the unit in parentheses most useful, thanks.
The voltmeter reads 6.25 (V)
